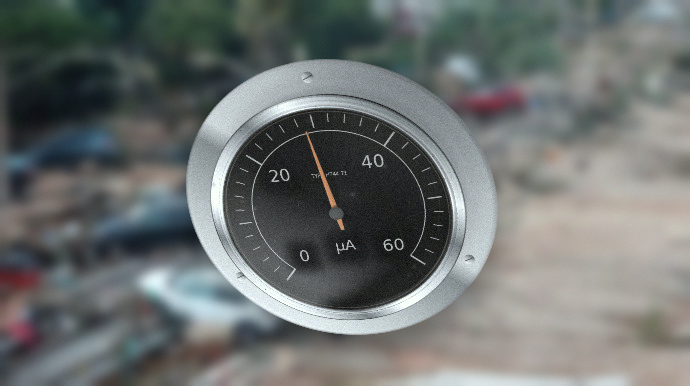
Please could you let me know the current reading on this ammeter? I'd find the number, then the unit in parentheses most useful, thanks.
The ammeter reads 29 (µA)
